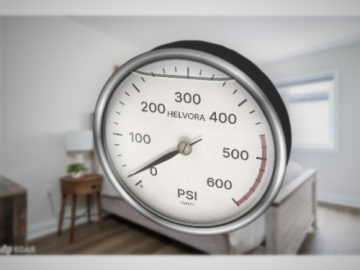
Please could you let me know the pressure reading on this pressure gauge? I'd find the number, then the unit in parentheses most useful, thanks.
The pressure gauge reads 20 (psi)
